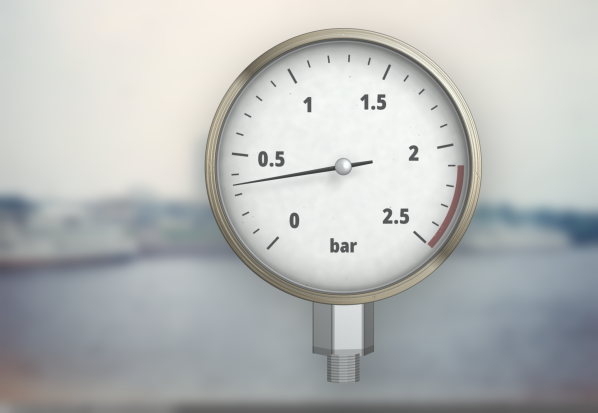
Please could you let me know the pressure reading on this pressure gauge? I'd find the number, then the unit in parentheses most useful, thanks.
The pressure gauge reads 0.35 (bar)
